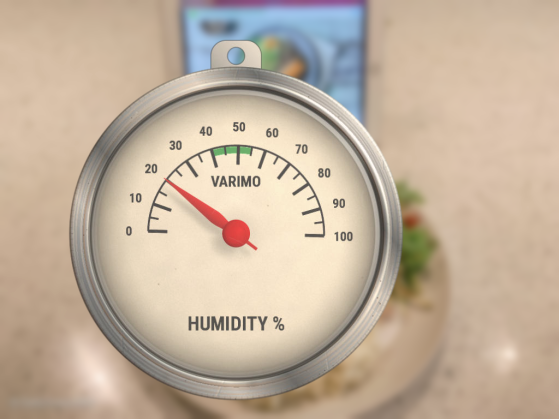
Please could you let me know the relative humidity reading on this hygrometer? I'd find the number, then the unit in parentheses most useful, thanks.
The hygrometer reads 20 (%)
